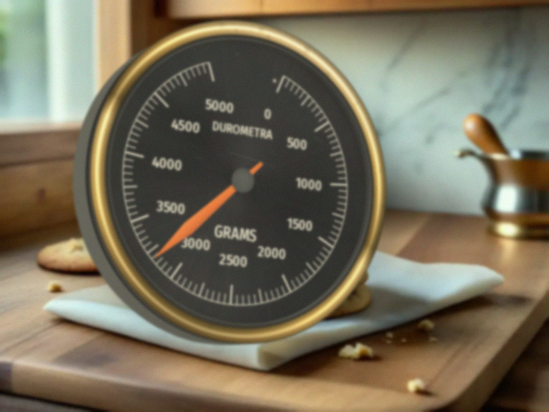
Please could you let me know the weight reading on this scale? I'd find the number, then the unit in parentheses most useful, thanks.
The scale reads 3200 (g)
